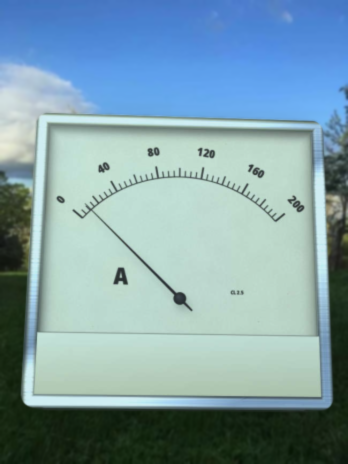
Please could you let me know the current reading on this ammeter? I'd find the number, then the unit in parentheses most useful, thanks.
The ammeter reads 10 (A)
